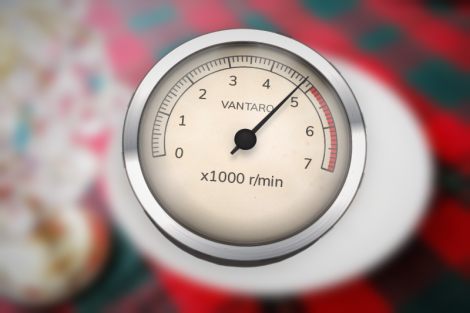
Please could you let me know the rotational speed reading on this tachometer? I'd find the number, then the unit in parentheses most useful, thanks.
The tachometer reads 4800 (rpm)
